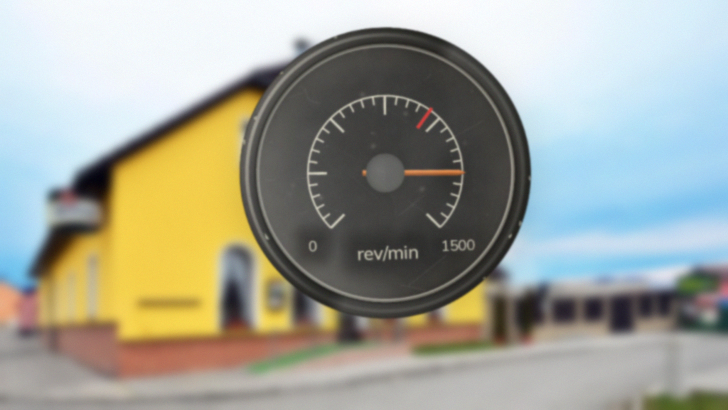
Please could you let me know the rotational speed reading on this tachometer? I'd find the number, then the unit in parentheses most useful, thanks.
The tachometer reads 1250 (rpm)
